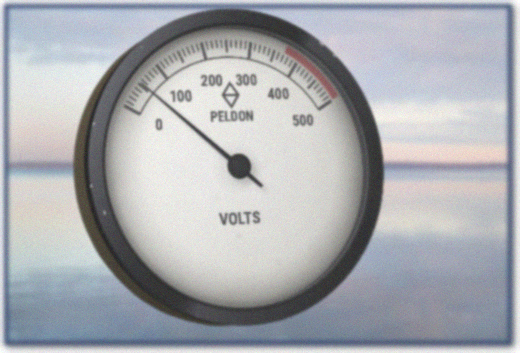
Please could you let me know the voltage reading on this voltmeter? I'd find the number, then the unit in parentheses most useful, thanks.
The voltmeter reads 50 (V)
